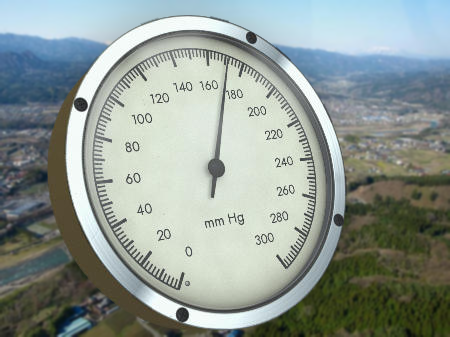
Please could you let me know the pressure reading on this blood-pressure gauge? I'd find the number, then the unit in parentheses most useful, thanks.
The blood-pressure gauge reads 170 (mmHg)
